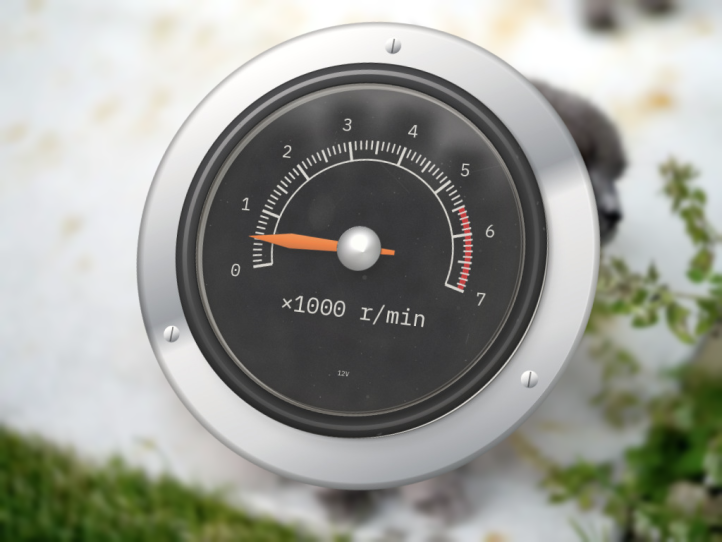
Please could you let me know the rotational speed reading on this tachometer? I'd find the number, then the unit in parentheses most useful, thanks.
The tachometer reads 500 (rpm)
